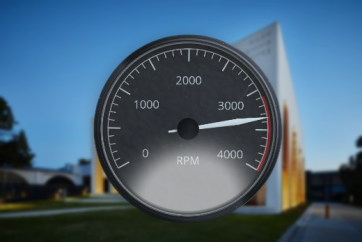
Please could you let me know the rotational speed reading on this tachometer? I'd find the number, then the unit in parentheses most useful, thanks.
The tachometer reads 3350 (rpm)
